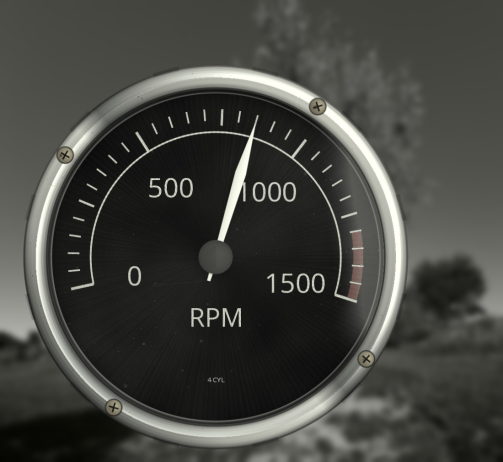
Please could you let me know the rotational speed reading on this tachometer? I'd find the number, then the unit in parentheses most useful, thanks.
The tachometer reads 850 (rpm)
